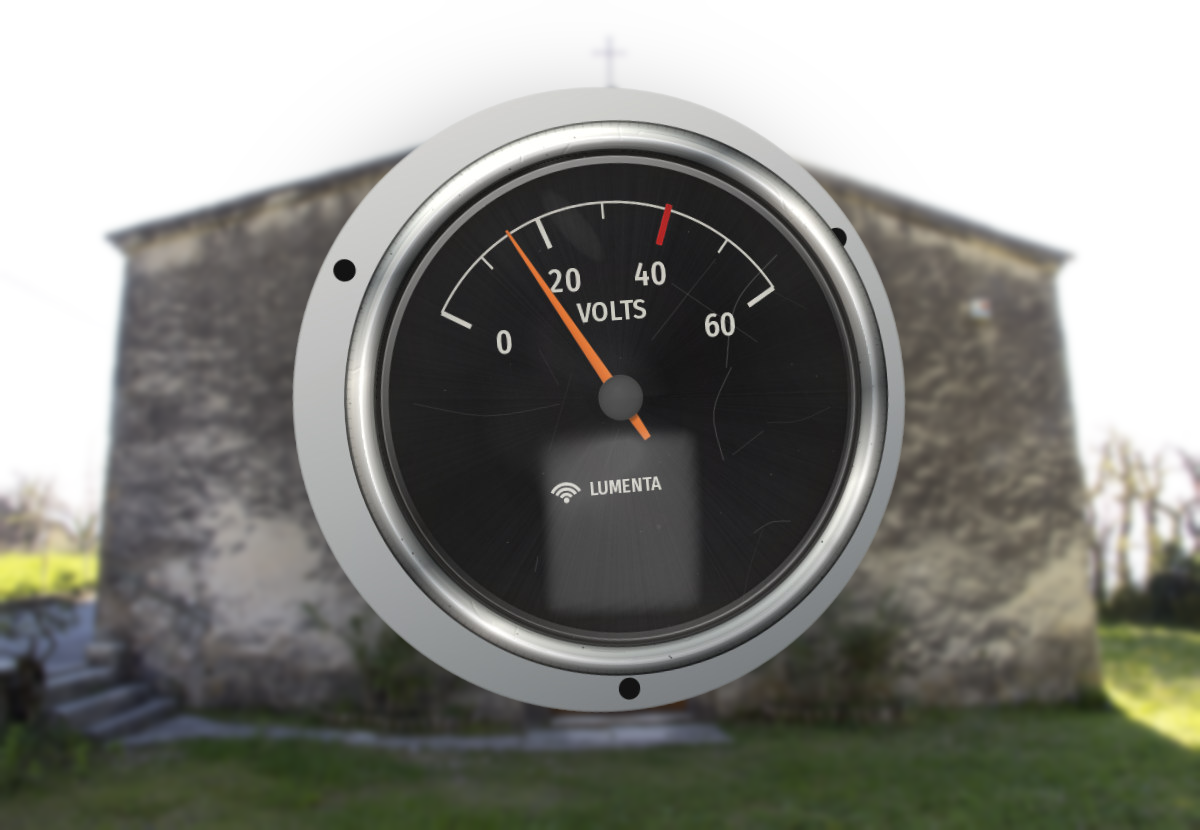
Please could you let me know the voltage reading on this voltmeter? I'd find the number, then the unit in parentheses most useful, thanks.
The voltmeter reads 15 (V)
